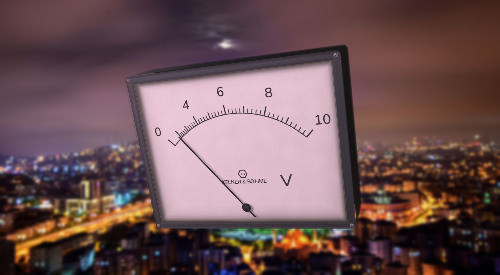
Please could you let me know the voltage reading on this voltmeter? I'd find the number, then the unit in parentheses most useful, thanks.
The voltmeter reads 2 (V)
